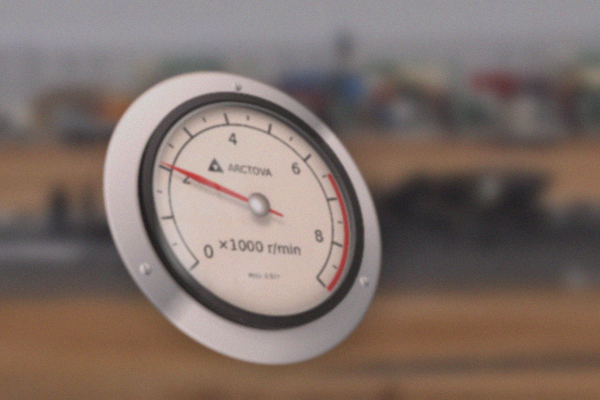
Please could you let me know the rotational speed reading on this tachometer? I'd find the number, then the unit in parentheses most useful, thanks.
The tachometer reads 2000 (rpm)
